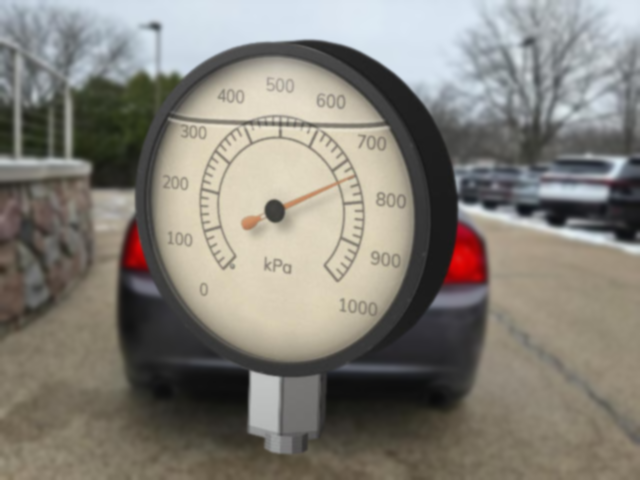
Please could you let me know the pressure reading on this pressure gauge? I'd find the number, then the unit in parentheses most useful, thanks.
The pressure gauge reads 740 (kPa)
